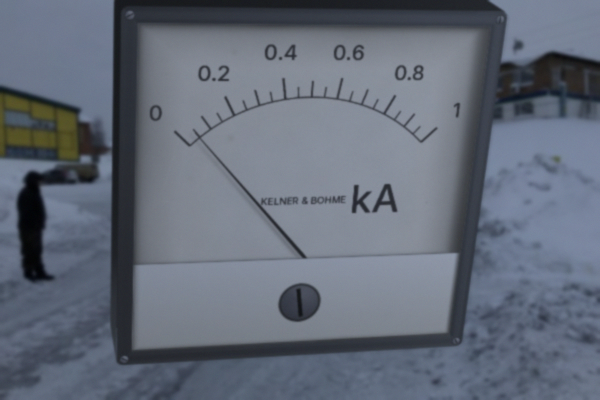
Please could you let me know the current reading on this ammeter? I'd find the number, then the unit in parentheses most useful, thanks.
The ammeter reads 0.05 (kA)
